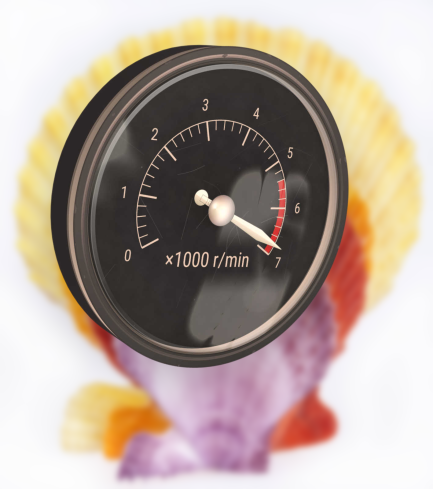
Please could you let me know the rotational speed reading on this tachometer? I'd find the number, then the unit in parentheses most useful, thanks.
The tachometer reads 6800 (rpm)
